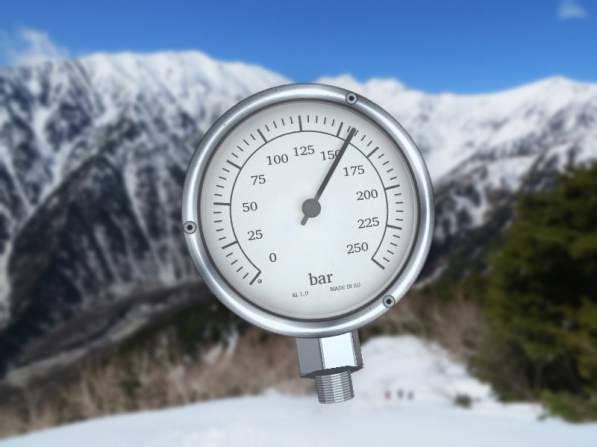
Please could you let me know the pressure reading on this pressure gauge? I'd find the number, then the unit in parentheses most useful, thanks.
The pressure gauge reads 157.5 (bar)
